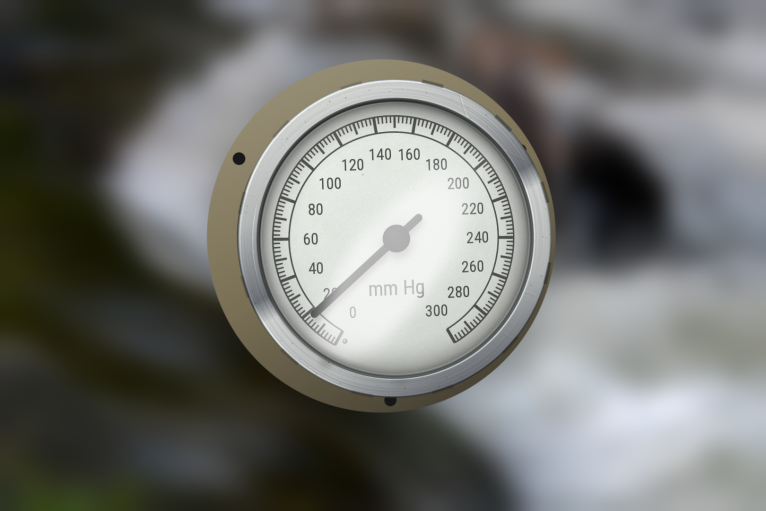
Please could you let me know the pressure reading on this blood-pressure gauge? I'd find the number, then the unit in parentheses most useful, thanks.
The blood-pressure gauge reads 18 (mmHg)
